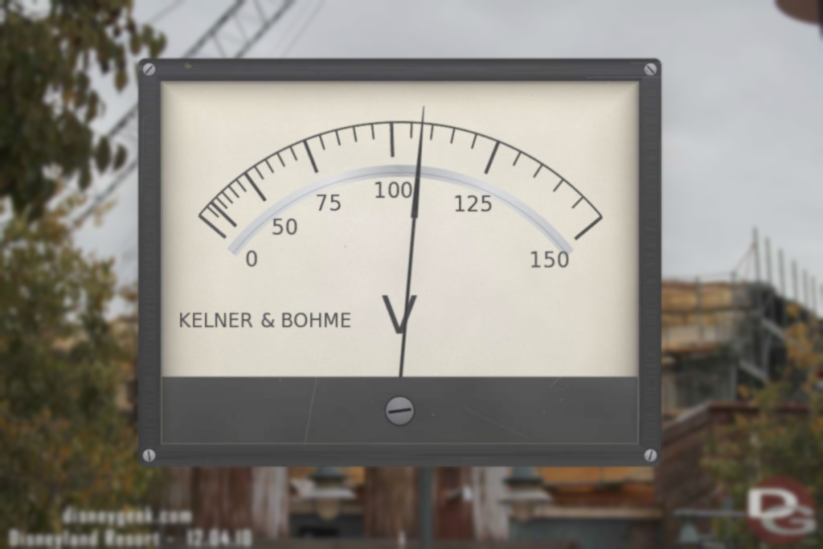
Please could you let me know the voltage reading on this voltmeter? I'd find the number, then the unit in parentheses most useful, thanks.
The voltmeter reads 107.5 (V)
